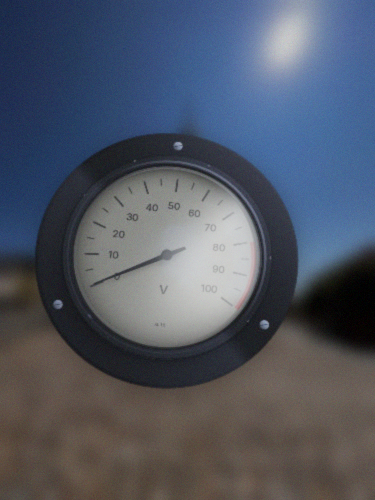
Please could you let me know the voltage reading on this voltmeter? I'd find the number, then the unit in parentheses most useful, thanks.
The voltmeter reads 0 (V)
